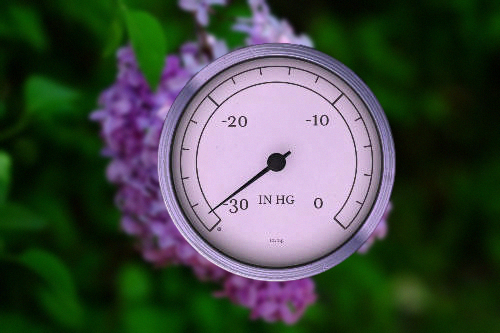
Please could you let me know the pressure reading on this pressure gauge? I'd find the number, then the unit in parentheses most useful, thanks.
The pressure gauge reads -29 (inHg)
